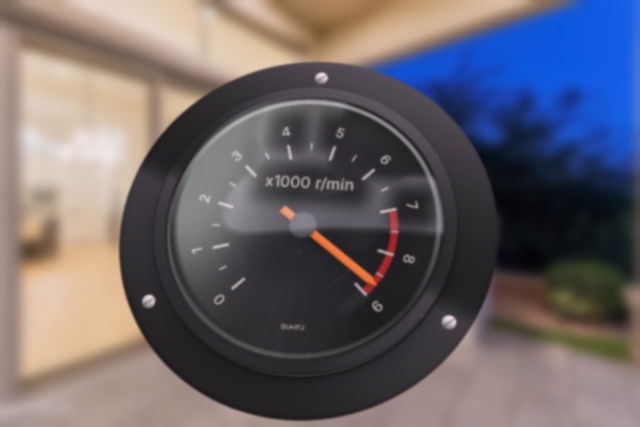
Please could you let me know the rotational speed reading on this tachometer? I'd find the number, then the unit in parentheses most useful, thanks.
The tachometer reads 8750 (rpm)
